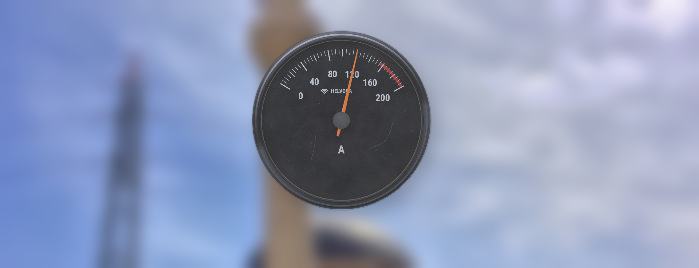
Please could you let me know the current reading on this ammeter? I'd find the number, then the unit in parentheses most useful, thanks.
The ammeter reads 120 (A)
